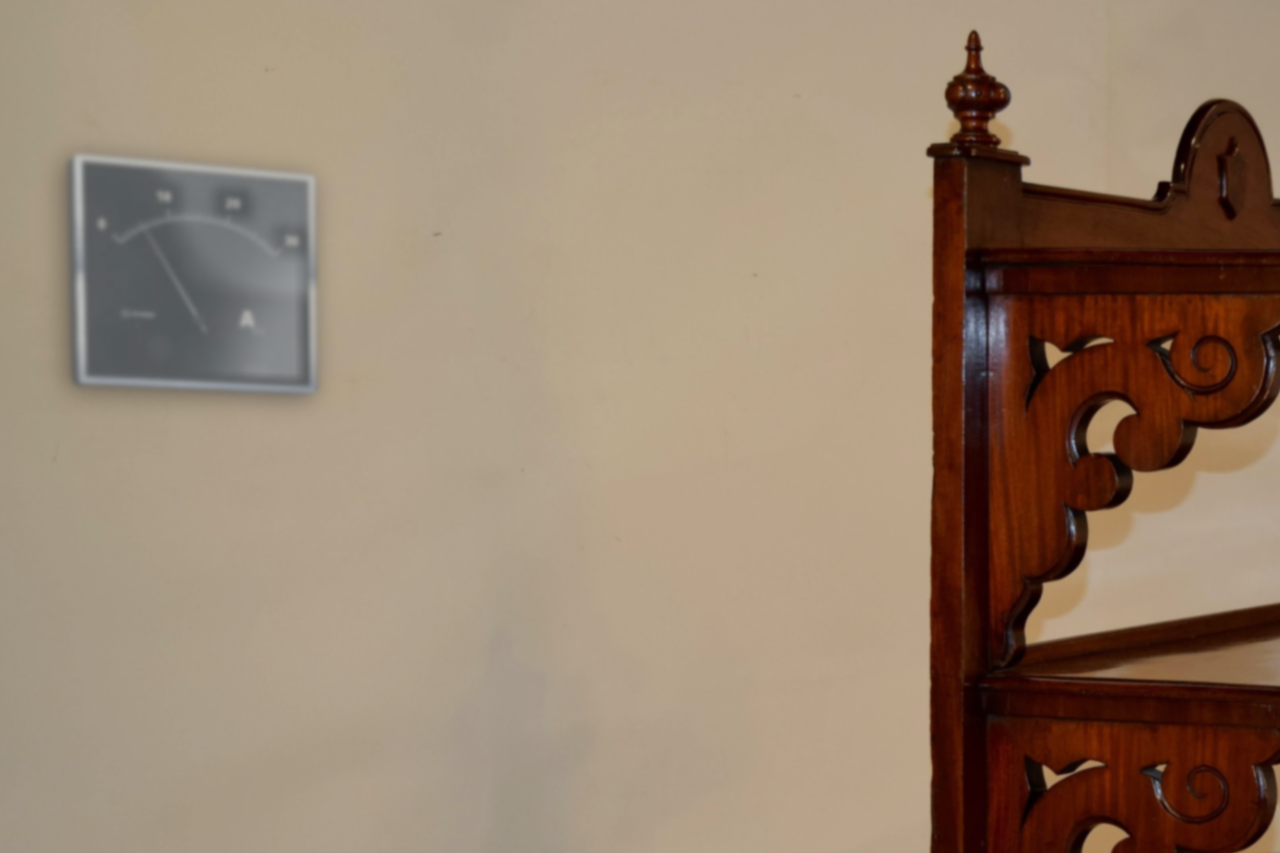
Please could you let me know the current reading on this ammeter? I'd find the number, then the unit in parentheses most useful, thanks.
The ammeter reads 5 (A)
